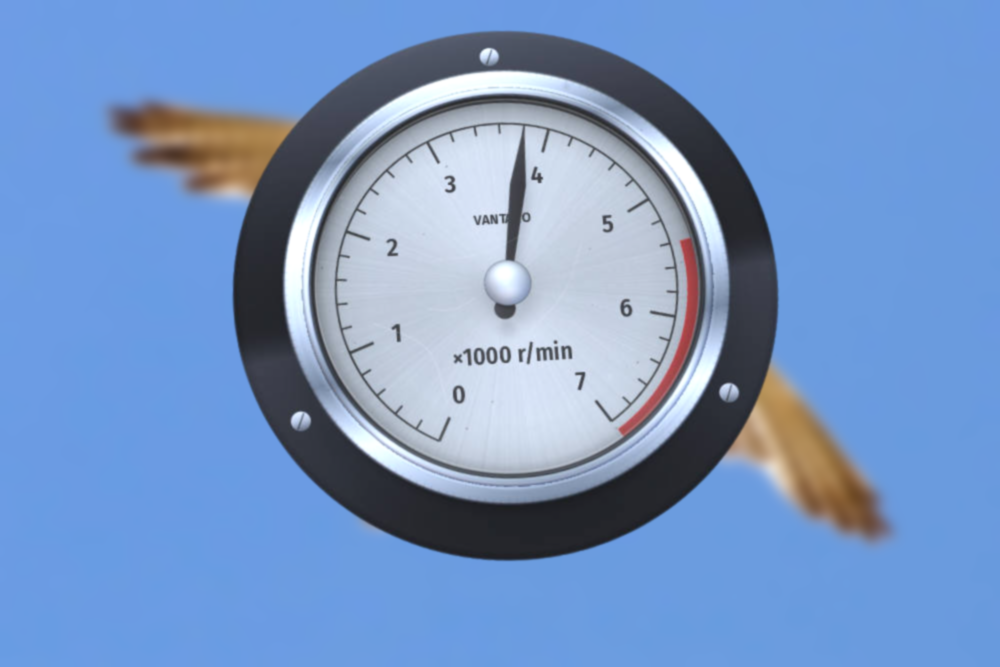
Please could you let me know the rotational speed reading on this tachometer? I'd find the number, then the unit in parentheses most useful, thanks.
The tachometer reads 3800 (rpm)
